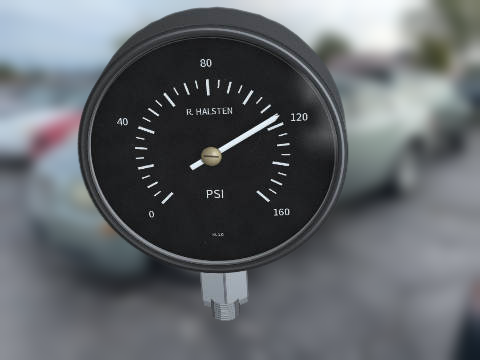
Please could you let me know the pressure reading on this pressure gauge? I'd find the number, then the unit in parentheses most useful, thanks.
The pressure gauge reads 115 (psi)
